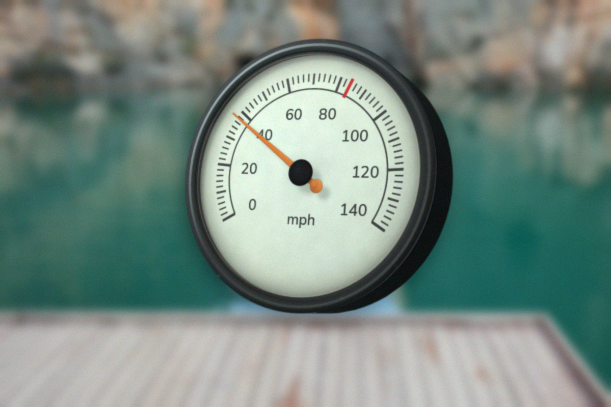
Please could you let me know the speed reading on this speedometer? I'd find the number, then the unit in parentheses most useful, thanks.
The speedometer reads 38 (mph)
